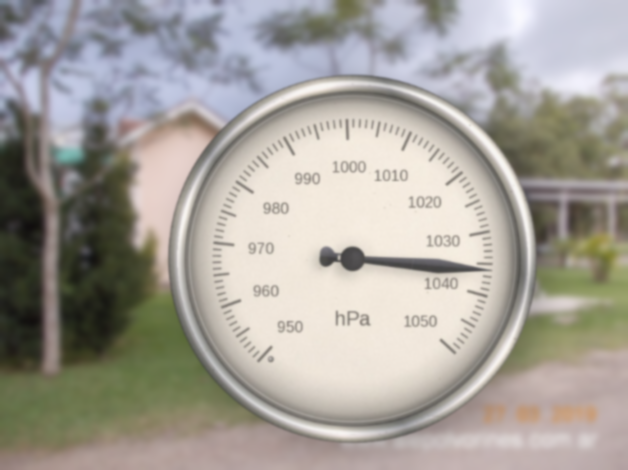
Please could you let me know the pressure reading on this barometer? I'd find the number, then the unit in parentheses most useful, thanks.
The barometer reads 1036 (hPa)
